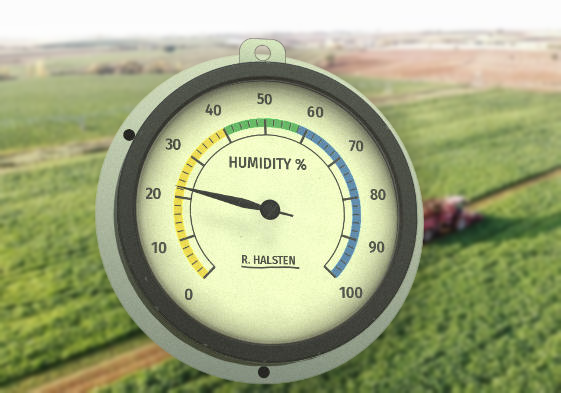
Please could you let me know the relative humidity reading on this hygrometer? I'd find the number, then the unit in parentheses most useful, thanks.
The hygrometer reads 22 (%)
